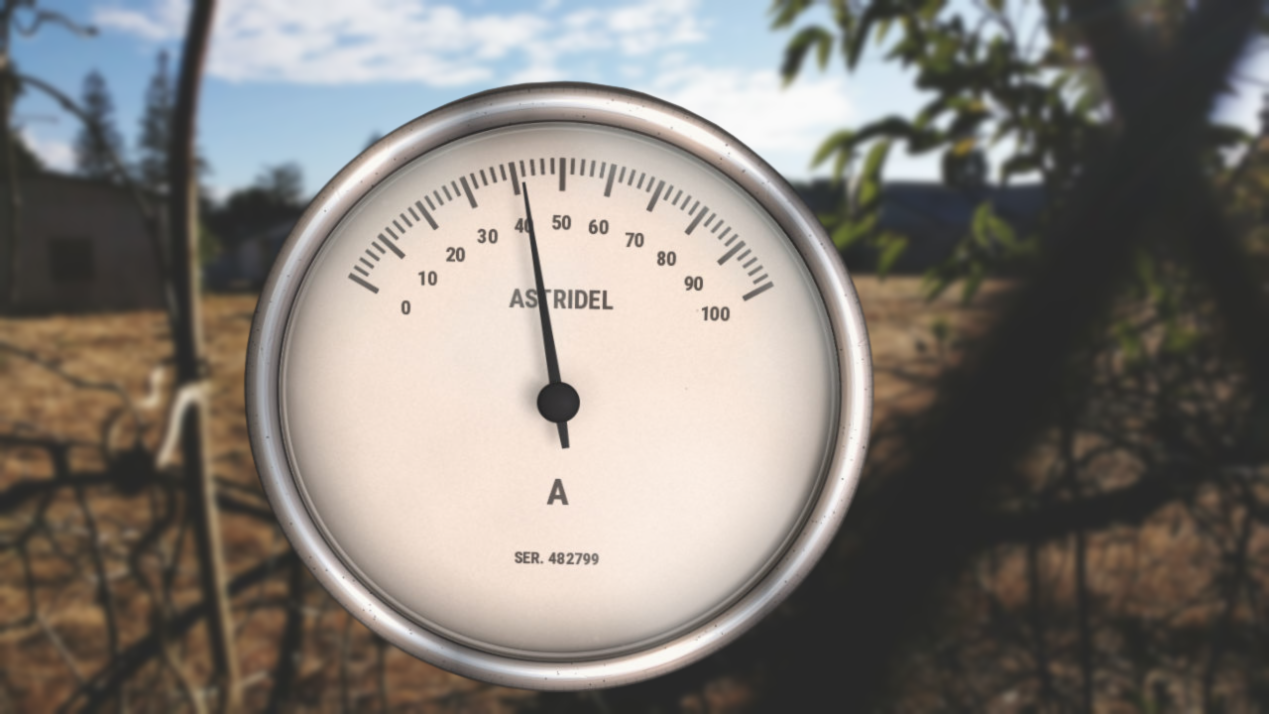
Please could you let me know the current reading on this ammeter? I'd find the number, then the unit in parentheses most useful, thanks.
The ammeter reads 42 (A)
